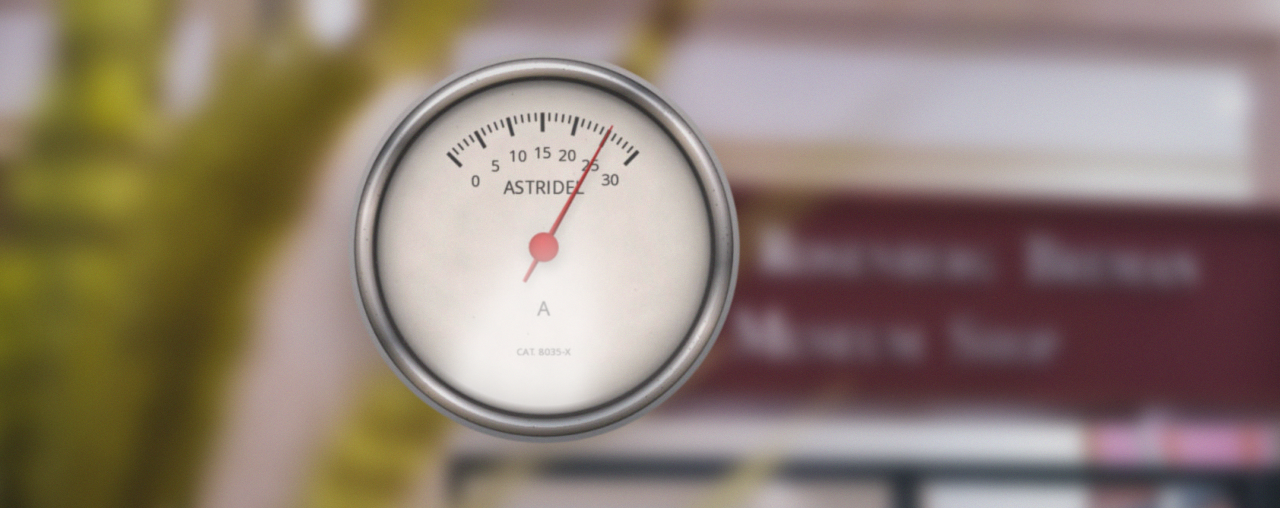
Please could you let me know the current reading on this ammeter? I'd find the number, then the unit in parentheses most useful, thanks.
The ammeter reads 25 (A)
